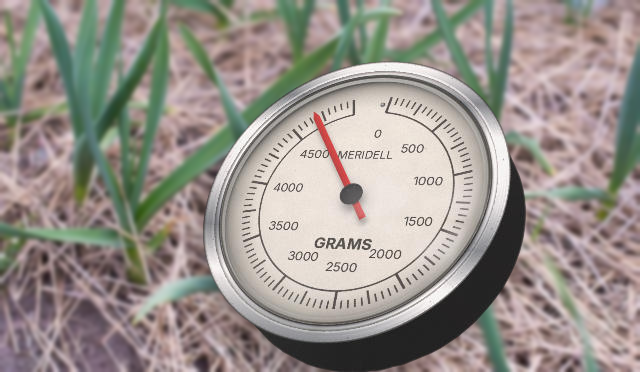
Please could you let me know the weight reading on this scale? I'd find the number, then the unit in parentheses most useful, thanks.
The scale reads 4700 (g)
